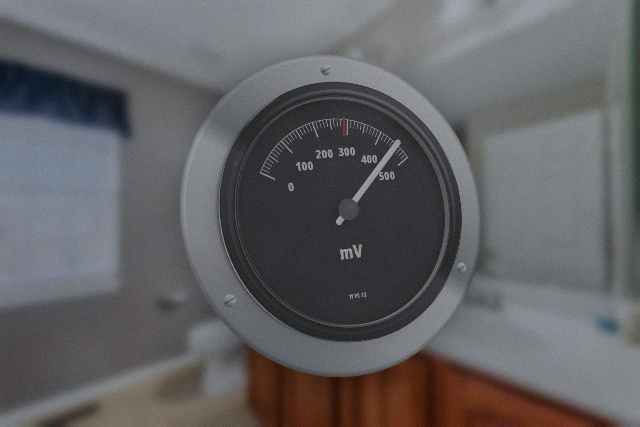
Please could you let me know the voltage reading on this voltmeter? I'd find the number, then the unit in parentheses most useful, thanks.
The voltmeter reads 450 (mV)
